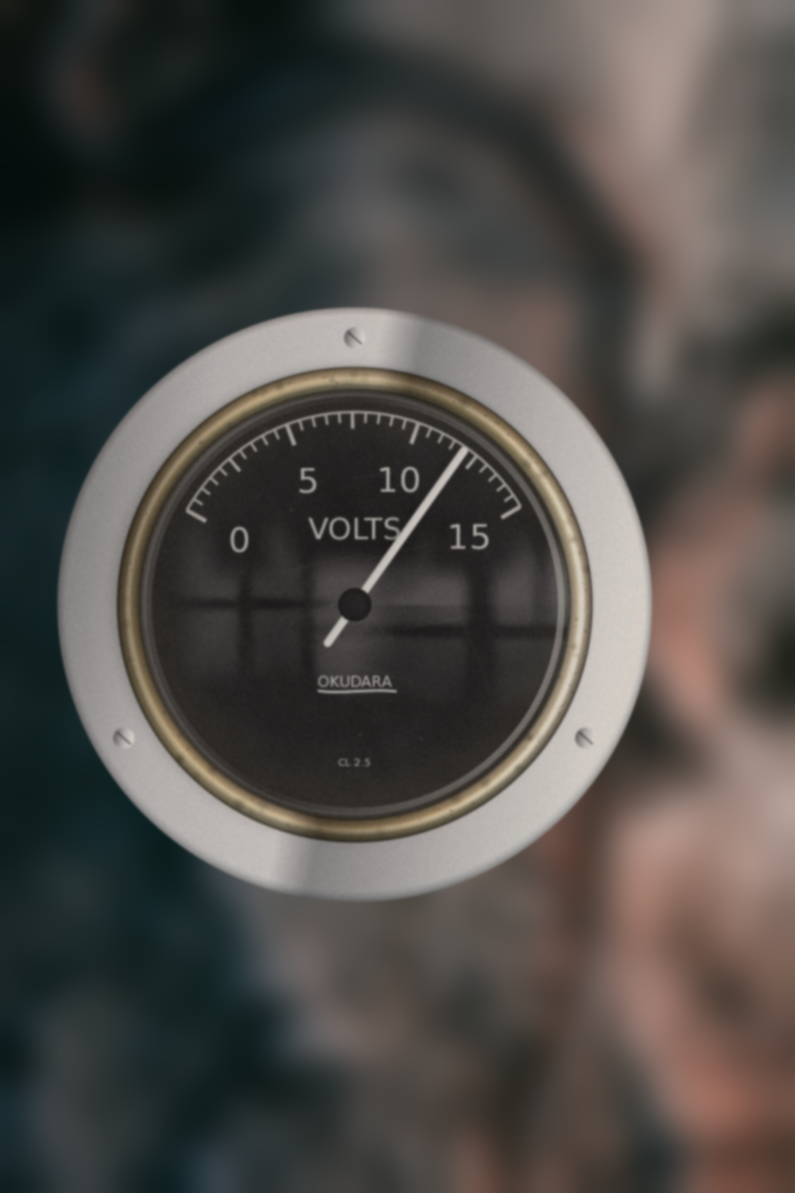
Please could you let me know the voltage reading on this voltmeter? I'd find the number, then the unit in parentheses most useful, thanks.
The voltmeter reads 12 (V)
